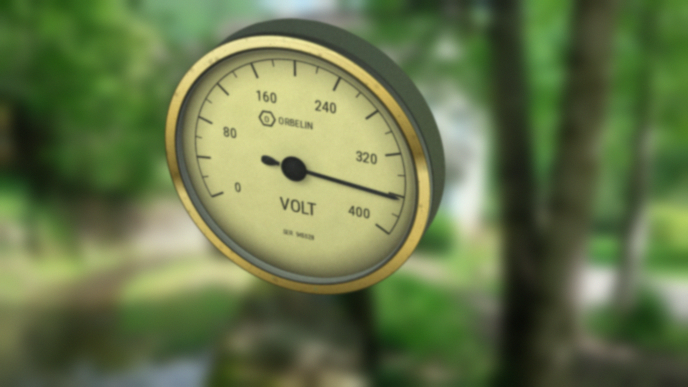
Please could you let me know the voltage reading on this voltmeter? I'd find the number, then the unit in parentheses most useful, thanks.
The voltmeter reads 360 (V)
